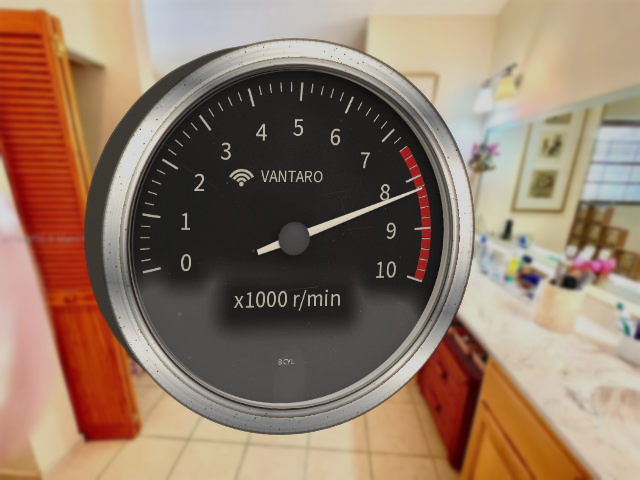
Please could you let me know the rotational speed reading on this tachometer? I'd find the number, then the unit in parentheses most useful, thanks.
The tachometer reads 8200 (rpm)
